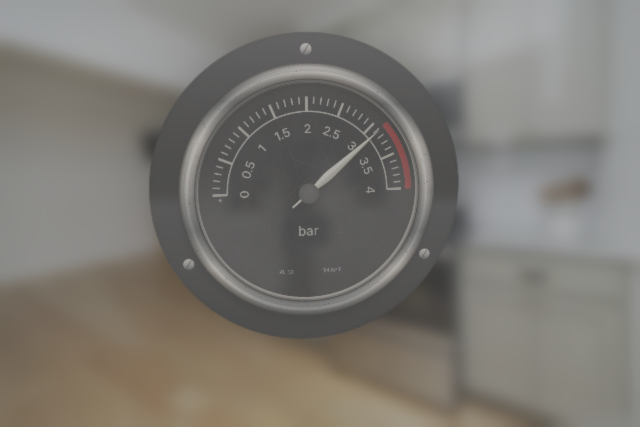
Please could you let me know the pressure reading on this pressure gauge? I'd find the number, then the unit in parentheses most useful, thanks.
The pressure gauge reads 3.1 (bar)
